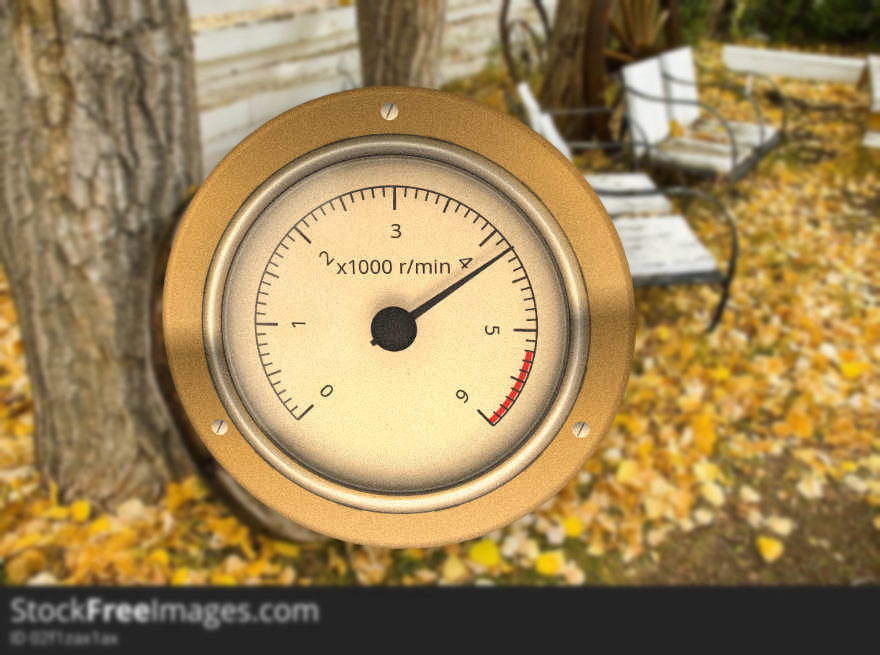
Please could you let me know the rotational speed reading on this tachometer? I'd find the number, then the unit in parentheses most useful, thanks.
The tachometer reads 4200 (rpm)
